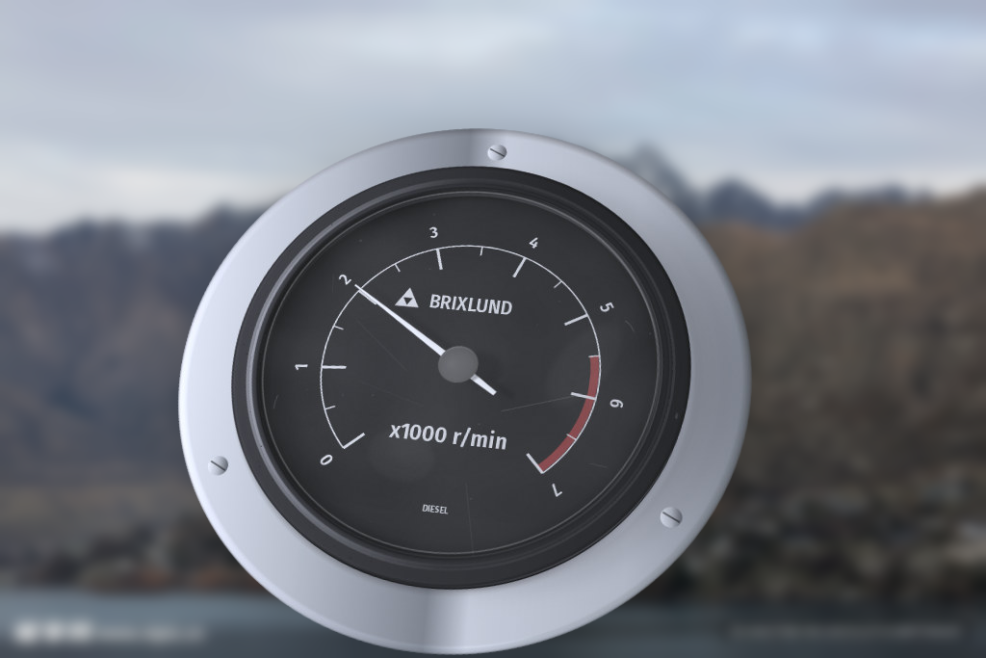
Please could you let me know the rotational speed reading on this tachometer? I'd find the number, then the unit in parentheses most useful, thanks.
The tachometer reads 2000 (rpm)
